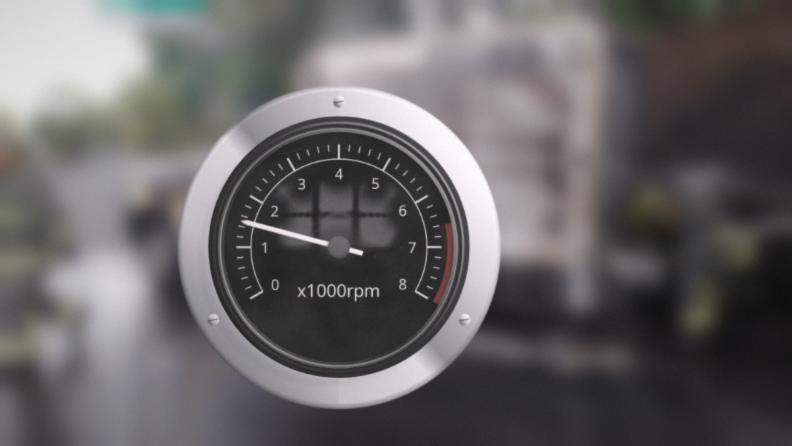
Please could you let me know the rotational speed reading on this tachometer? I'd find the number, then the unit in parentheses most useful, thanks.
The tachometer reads 1500 (rpm)
